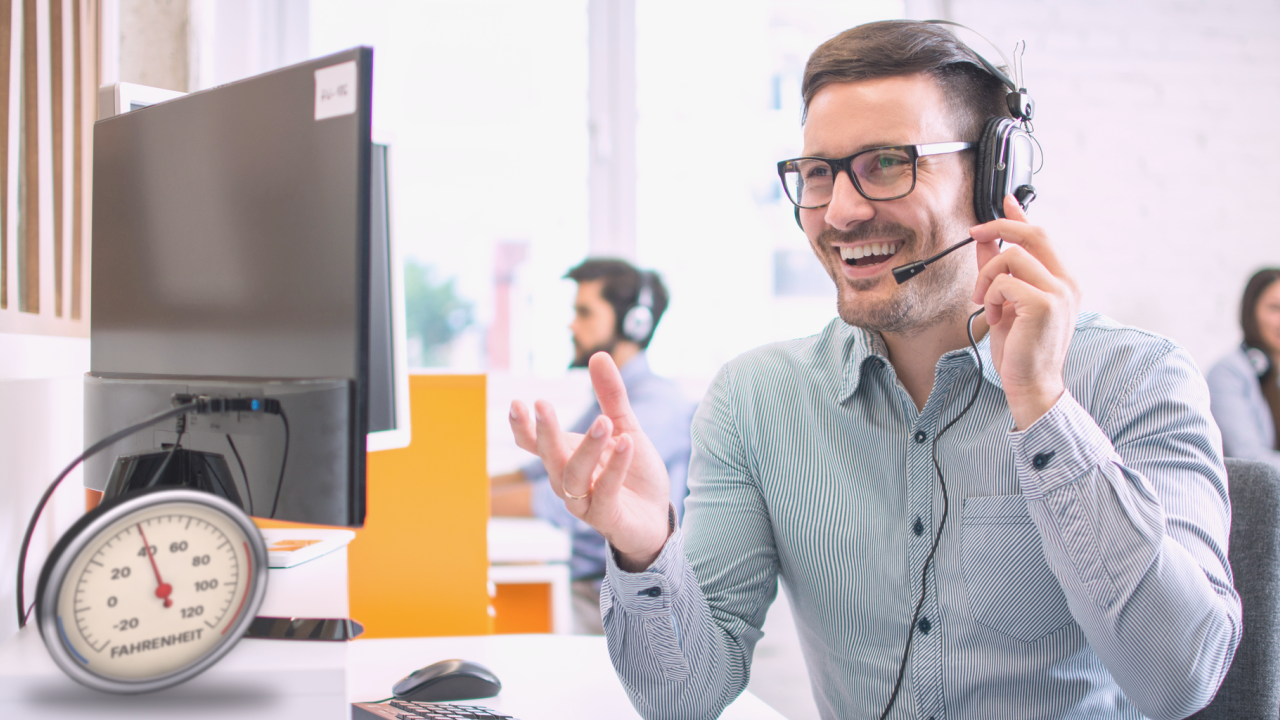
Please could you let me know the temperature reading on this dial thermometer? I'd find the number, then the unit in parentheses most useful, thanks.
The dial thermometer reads 40 (°F)
